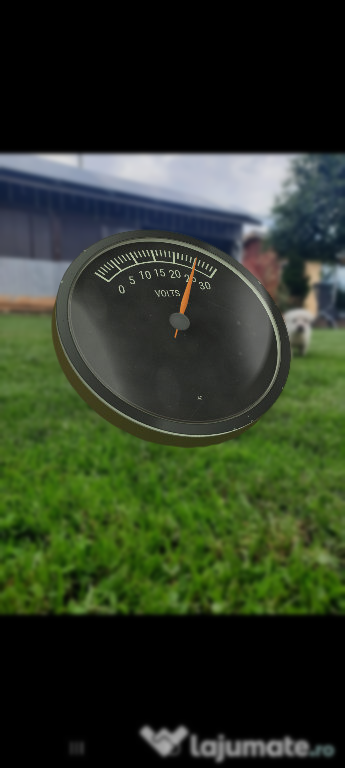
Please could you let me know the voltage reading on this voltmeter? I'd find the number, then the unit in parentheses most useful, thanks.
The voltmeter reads 25 (V)
